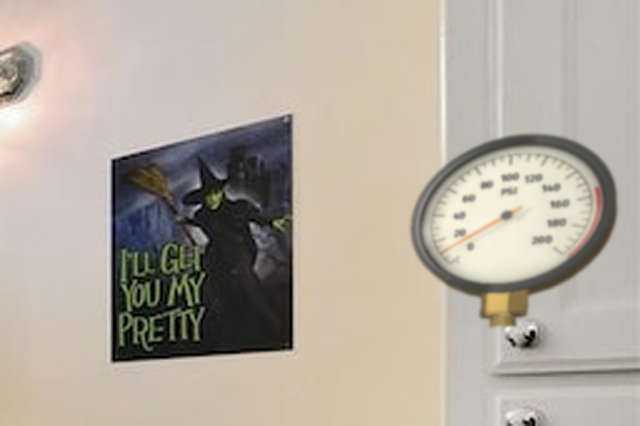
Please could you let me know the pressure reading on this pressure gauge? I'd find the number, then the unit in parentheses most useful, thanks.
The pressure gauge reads 10 (psi)
